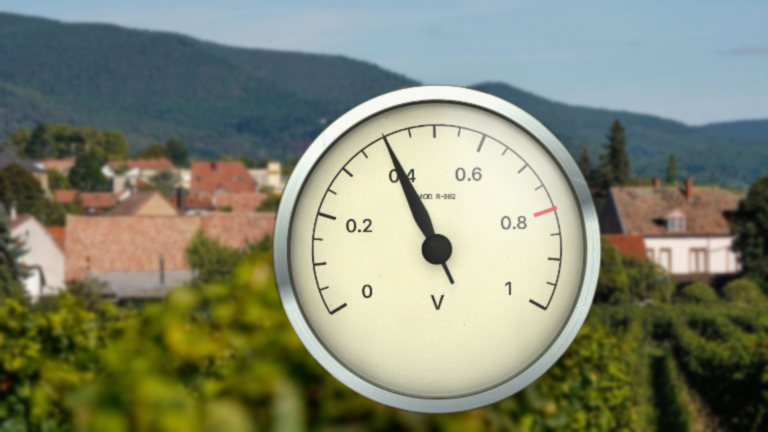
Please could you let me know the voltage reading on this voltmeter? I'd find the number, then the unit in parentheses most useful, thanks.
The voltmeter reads 0.4 (V)
